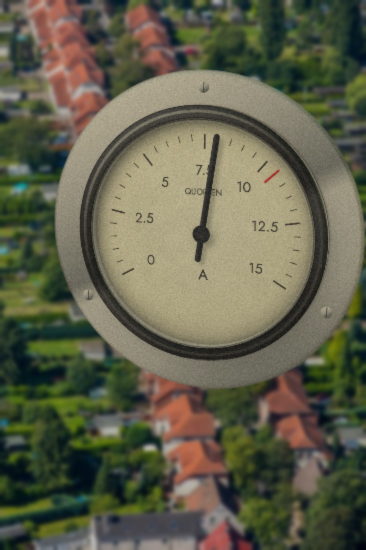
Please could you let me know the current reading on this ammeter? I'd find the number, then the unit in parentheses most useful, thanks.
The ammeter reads 8 (A)
